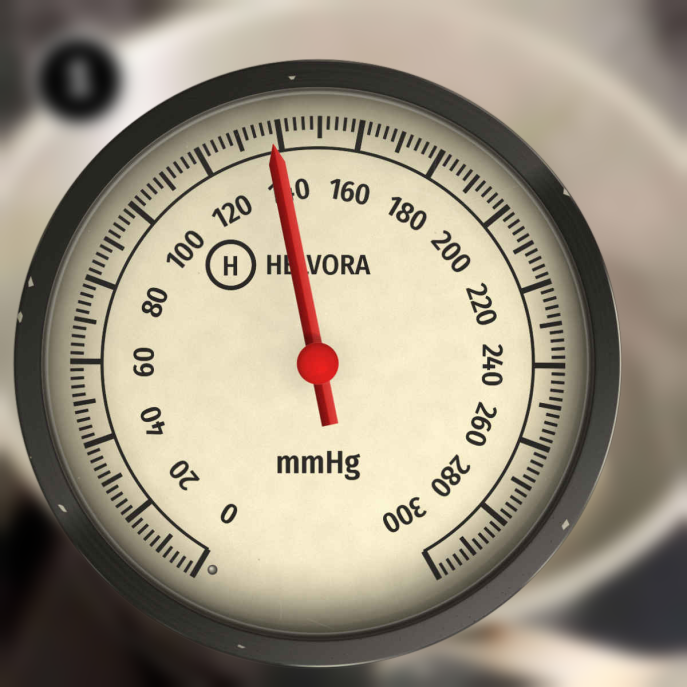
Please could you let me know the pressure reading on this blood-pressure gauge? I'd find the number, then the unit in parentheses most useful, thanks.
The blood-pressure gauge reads 138 (mmHg)
